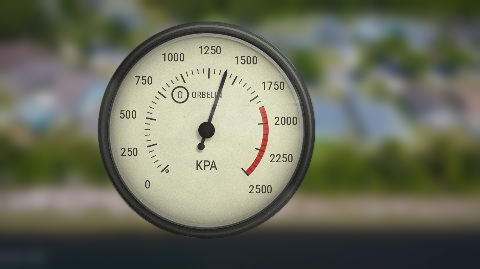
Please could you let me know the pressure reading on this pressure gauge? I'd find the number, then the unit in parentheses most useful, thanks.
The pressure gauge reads 1400 (kPa)
